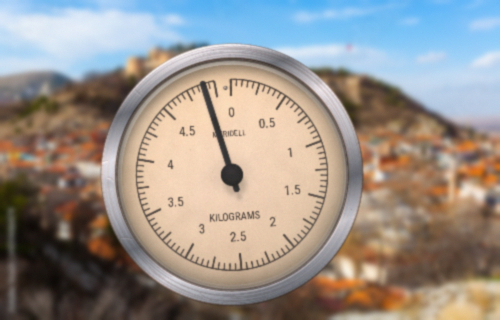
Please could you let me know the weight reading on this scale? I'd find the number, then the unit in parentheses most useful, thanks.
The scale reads 4.9 (kg)
